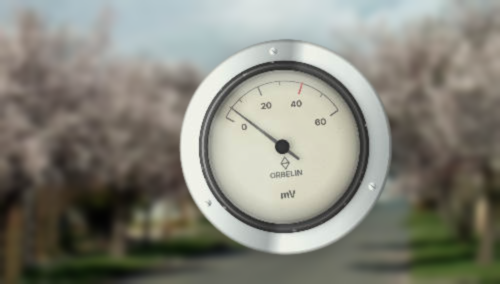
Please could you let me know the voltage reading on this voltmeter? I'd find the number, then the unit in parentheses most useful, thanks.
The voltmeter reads 5 (mV)
